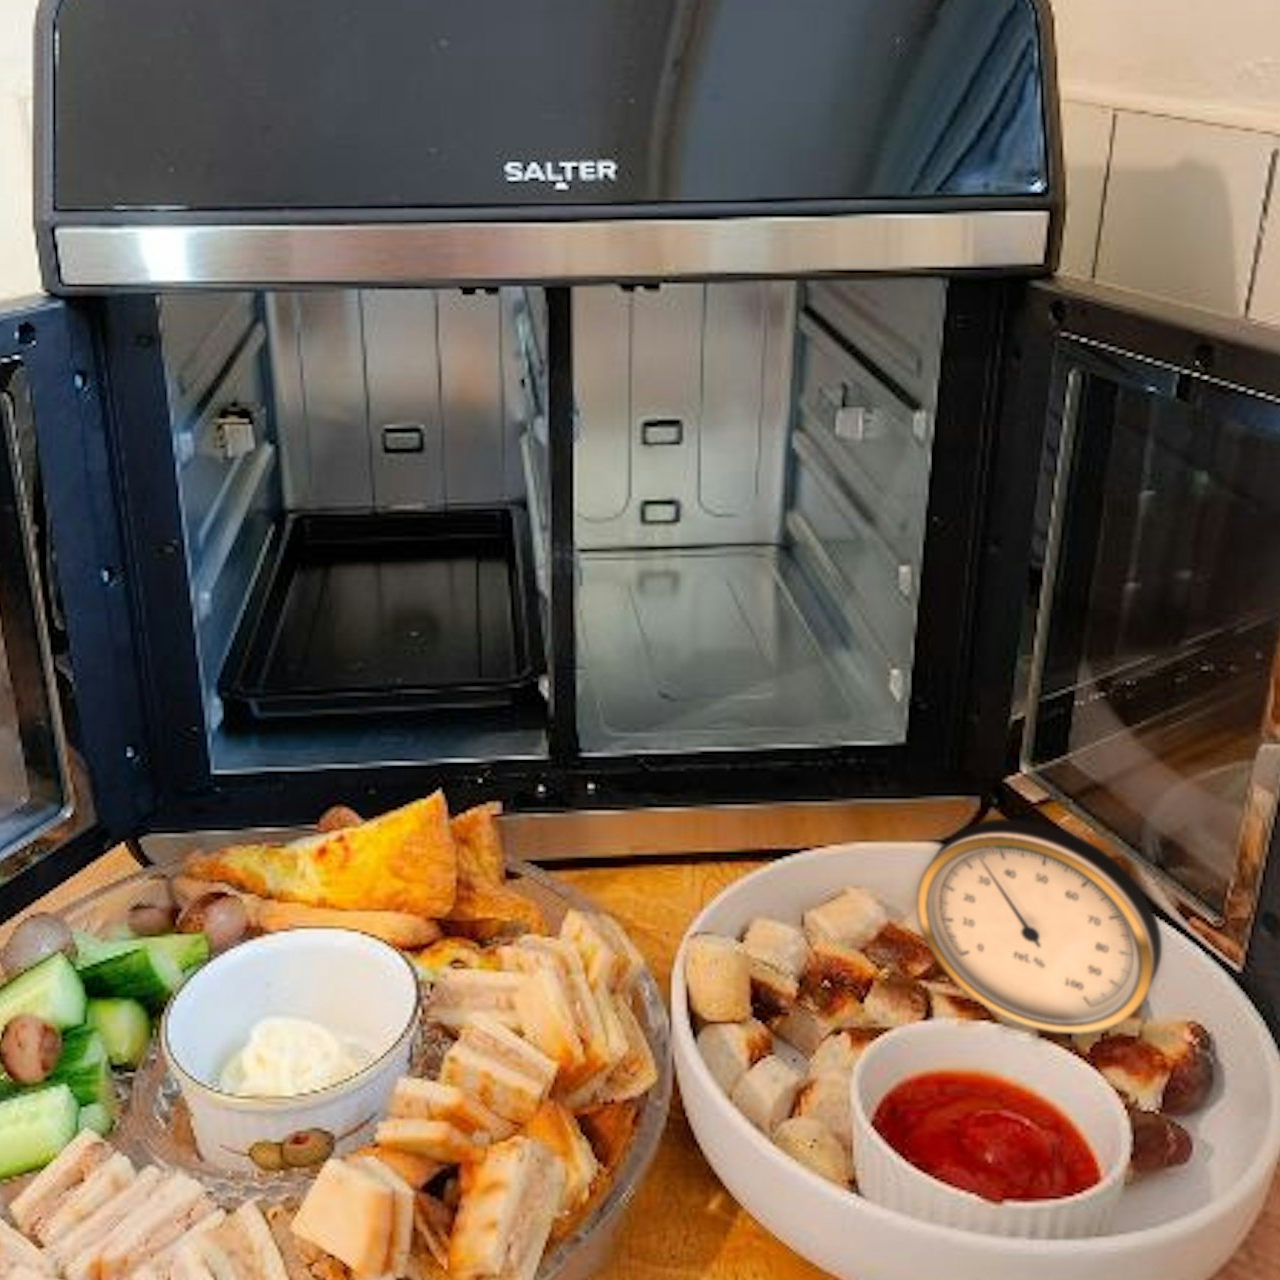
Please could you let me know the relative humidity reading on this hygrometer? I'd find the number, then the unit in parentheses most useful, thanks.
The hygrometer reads 35 (%)
